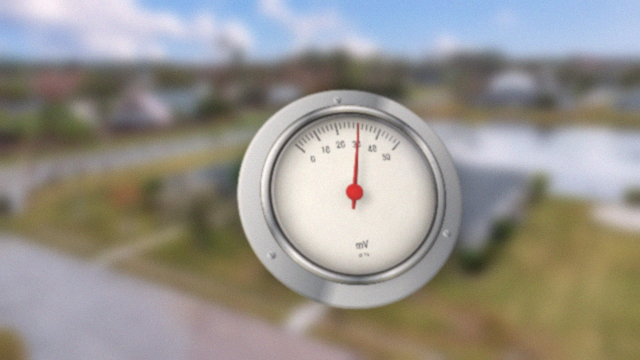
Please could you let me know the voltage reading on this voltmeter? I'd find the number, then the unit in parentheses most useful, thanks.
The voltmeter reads 30 (mV)
